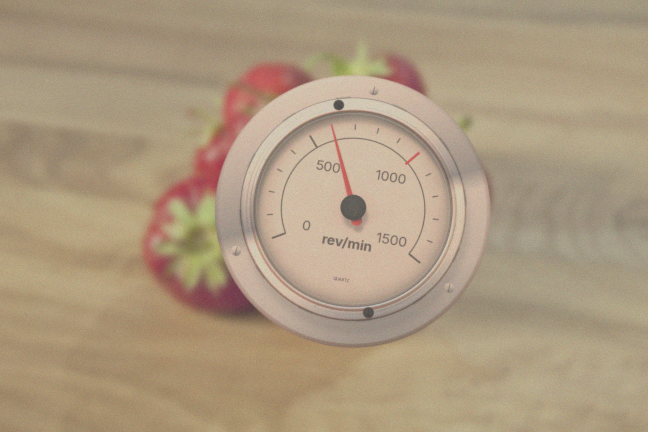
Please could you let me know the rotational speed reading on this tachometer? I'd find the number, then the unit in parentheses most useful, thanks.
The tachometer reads 600 (rpm)
